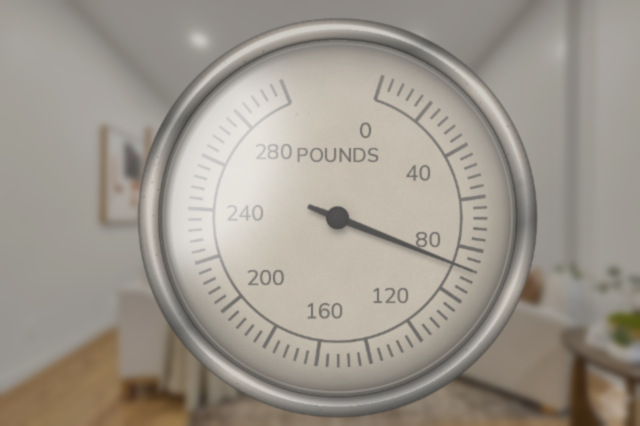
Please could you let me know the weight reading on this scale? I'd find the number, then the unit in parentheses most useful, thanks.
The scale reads 88 (lb)
